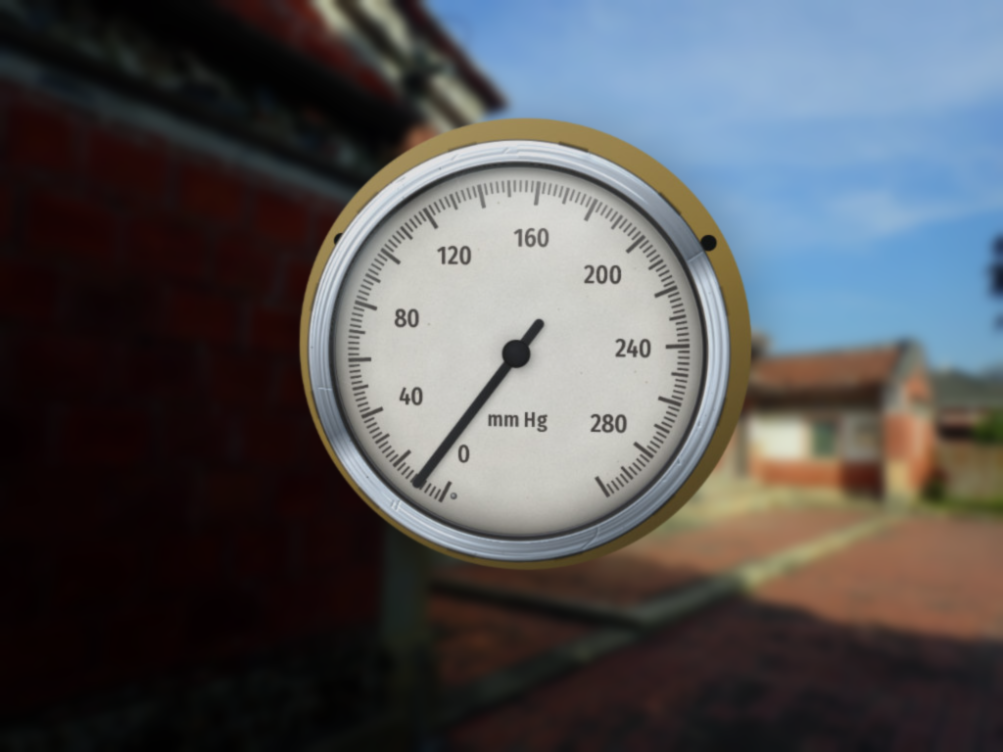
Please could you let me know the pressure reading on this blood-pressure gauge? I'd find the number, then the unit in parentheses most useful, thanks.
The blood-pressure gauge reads 10 (mmHg)
